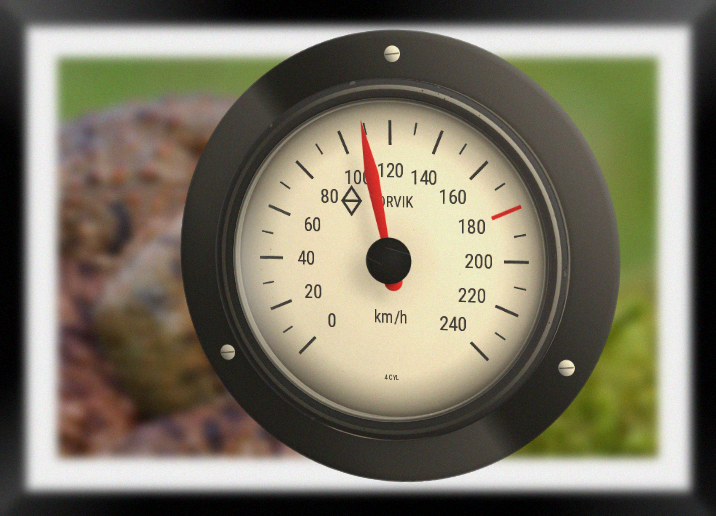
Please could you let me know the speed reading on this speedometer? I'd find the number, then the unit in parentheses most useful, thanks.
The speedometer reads 110 (km/h)
